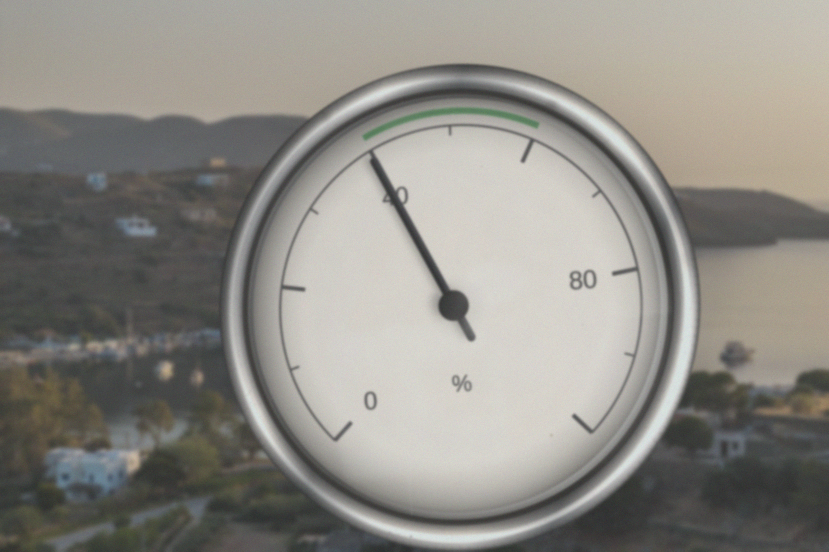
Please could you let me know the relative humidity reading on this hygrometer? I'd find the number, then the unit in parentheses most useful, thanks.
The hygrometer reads 40 (%)
